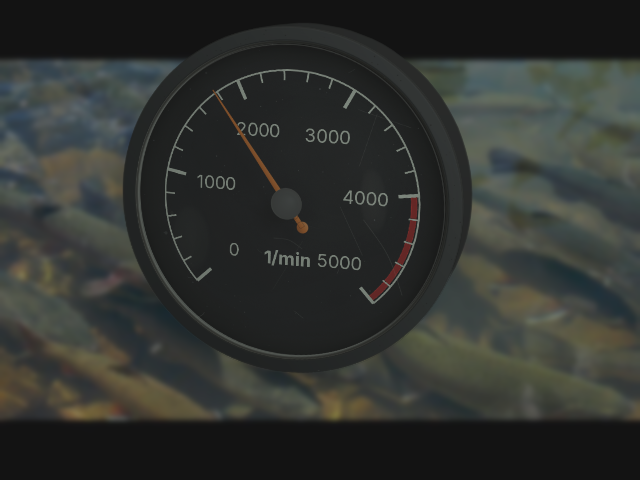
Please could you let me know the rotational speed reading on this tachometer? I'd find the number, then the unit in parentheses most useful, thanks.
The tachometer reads 1800 (rpm)
